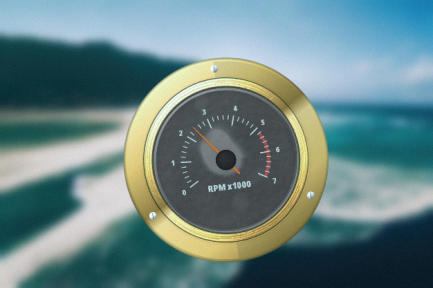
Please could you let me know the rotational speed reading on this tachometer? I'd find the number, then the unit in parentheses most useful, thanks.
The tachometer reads 2400 (rpm)
